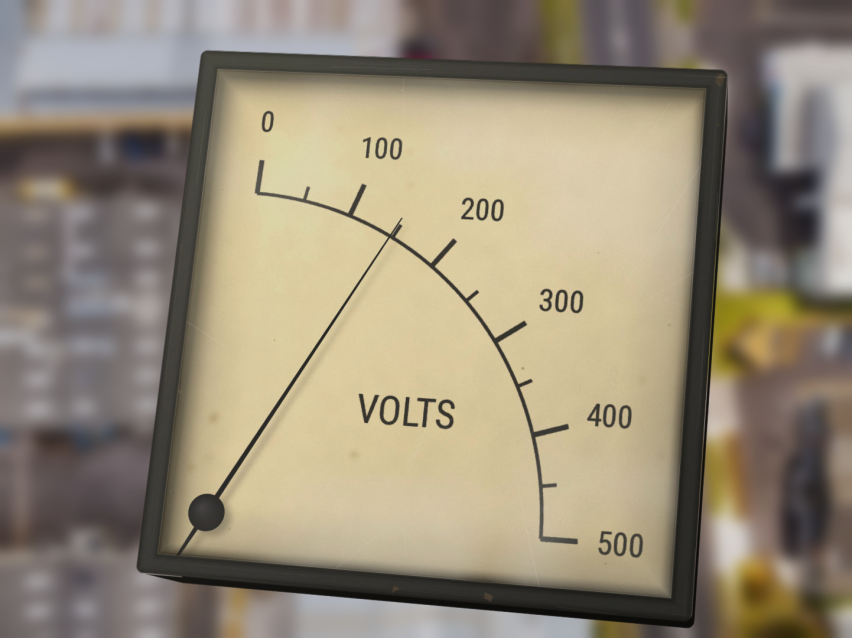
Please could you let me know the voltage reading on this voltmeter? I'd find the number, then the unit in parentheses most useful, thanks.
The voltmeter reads 150 (V)
